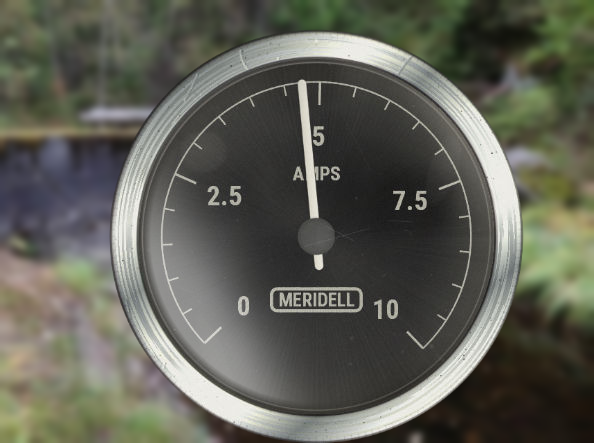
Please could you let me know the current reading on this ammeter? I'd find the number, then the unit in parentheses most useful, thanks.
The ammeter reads 4.75 (A)
